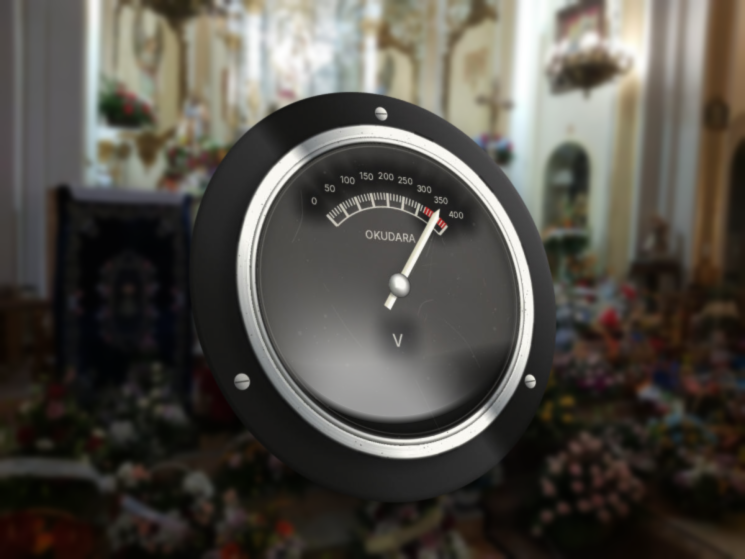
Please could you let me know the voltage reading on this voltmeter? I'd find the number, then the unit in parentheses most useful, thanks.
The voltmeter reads 350 (V)
